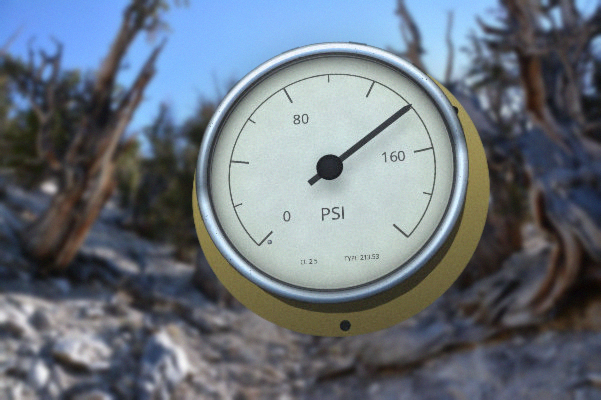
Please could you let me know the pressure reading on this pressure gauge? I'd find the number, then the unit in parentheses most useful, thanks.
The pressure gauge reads 140 (psi)
